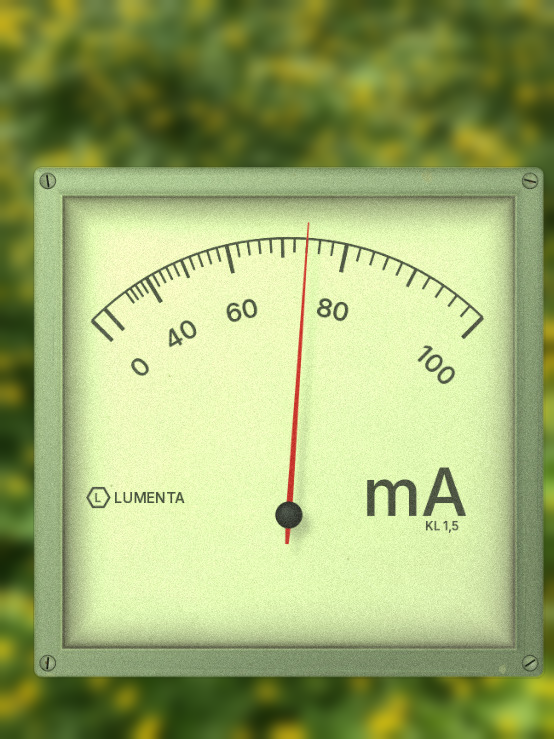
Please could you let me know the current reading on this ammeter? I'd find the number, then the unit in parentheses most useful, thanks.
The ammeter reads 74 (mA)
